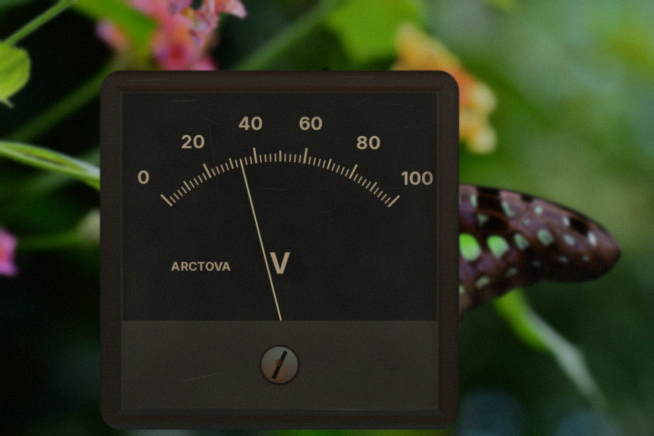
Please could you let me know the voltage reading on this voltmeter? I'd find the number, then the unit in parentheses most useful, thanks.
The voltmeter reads 34 (V)
